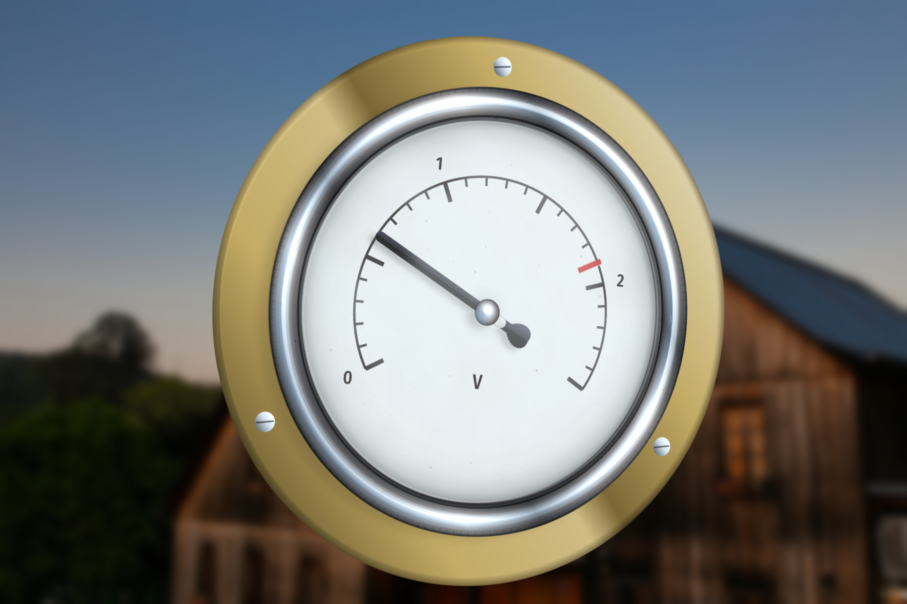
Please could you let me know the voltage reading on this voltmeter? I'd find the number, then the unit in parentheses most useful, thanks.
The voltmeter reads 0.6 (V)
